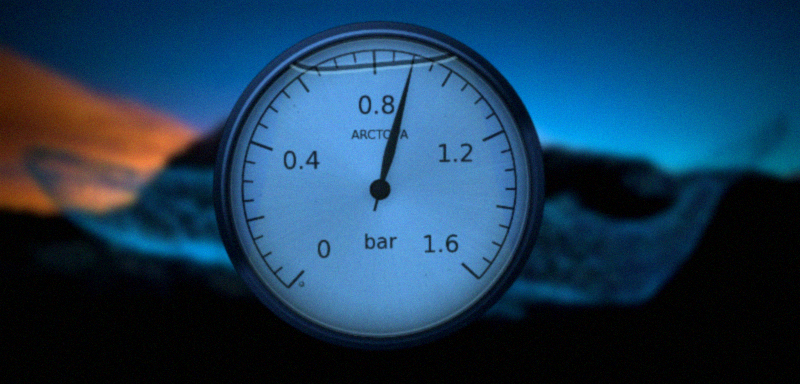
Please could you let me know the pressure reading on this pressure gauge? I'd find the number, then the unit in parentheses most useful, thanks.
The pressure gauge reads 0.9 (bar)
